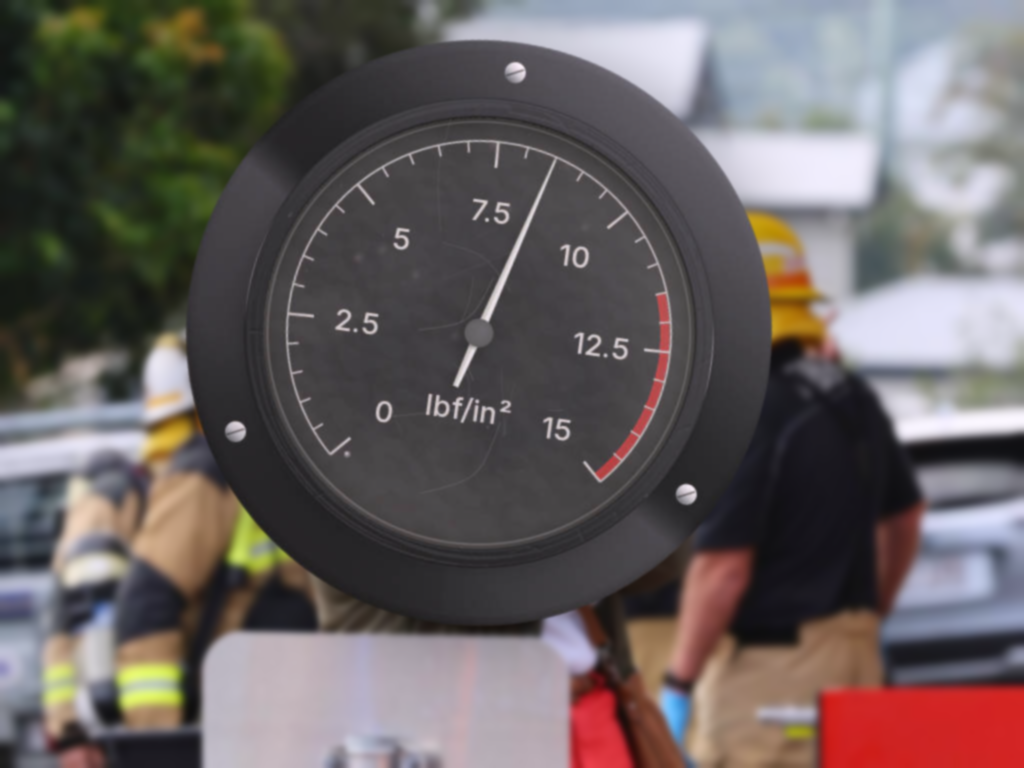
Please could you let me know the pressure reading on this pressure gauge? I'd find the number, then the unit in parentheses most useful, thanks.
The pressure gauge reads 8.5 (psi)
